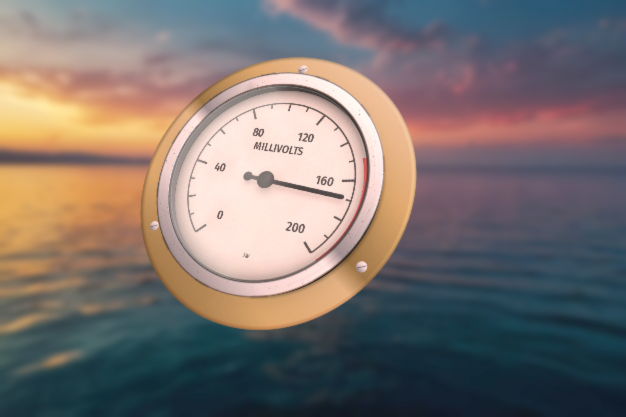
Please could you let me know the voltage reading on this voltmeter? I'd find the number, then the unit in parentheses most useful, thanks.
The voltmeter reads 170 (mV)
